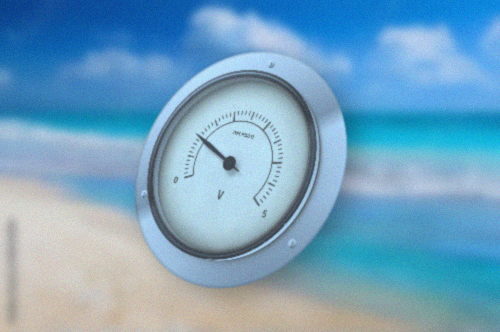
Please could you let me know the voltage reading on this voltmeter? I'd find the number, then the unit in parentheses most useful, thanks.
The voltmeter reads 1 (V)
